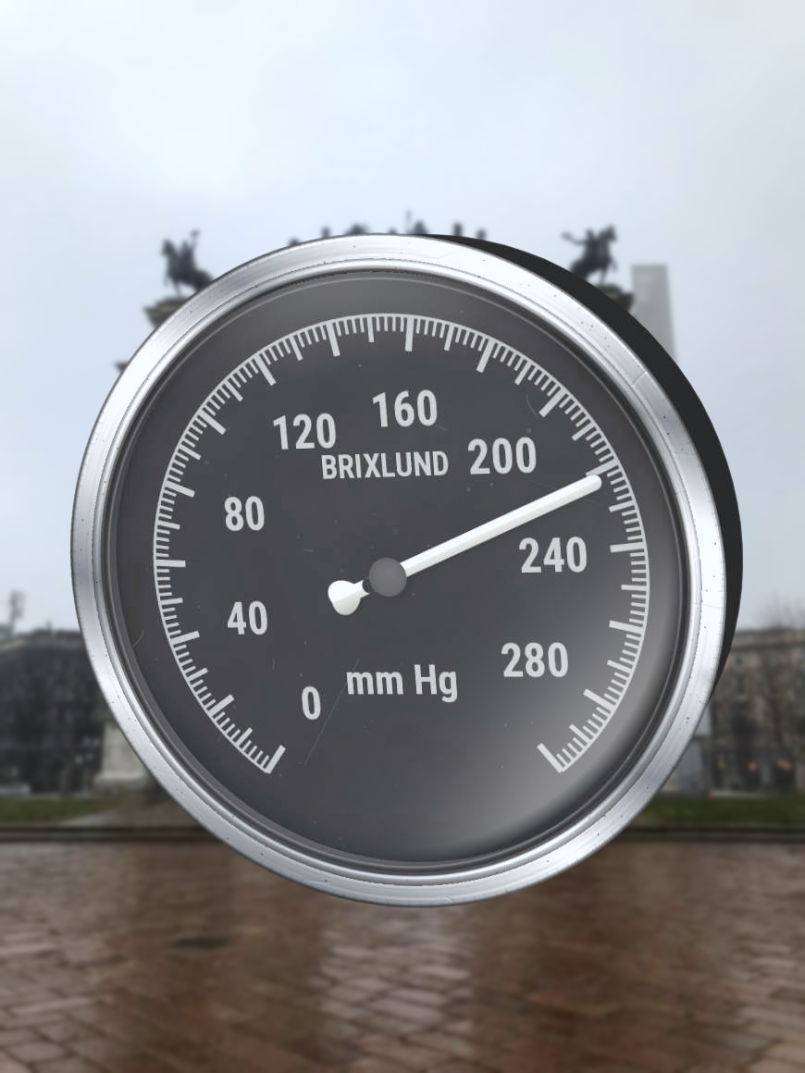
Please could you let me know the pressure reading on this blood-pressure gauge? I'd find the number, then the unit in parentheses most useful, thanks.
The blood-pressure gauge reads 222 (mmHg)
